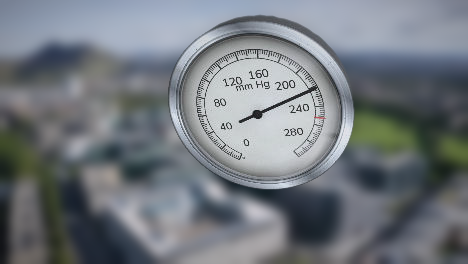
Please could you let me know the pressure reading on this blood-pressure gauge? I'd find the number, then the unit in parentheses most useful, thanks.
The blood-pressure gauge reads 220 (mmHg)
